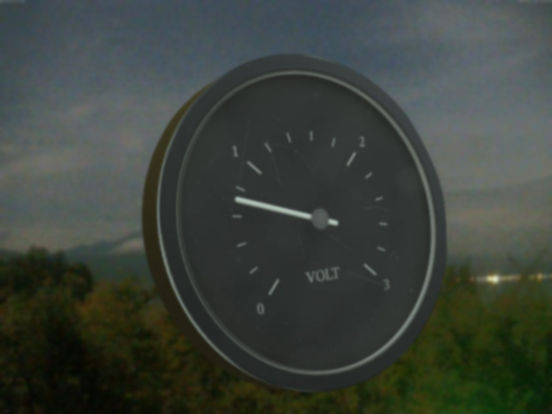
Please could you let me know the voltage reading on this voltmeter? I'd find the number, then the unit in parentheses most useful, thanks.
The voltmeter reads 0.7 (V)
